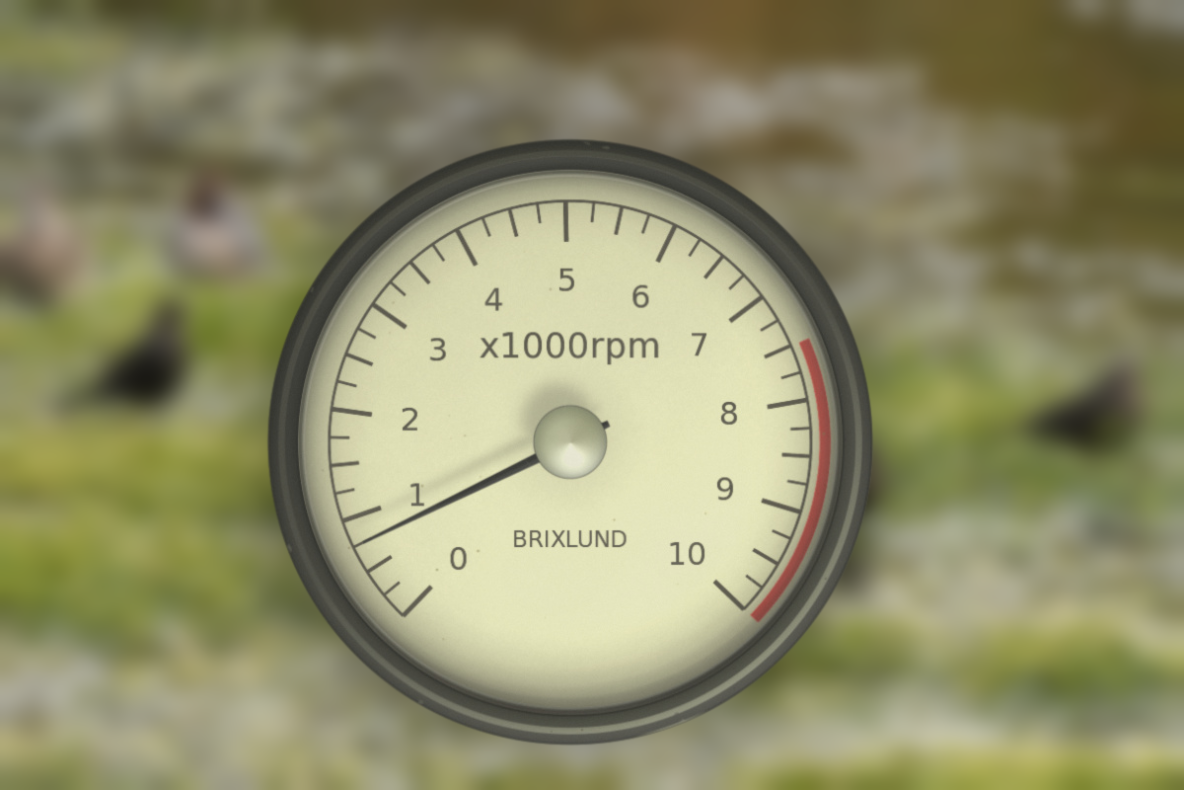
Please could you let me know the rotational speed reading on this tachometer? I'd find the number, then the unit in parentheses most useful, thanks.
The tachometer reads 750 (rpm)
